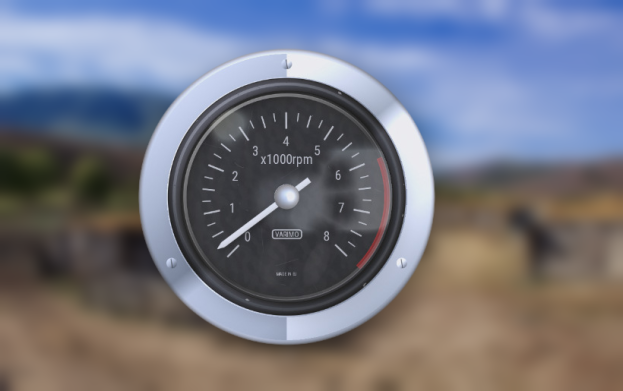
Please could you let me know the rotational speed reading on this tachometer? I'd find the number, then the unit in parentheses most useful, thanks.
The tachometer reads 250 (rpm)
